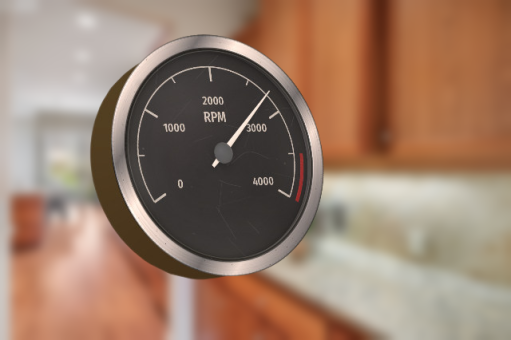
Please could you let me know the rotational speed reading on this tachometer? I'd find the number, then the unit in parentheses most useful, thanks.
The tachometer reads 2750 (rpm)
